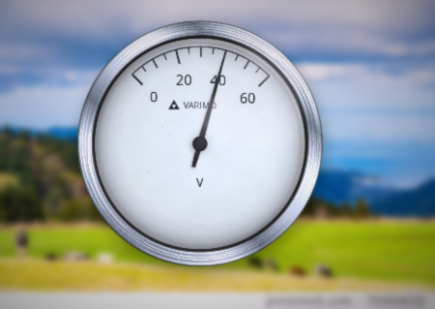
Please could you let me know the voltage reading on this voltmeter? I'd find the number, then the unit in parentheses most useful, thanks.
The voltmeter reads 40 (V)
